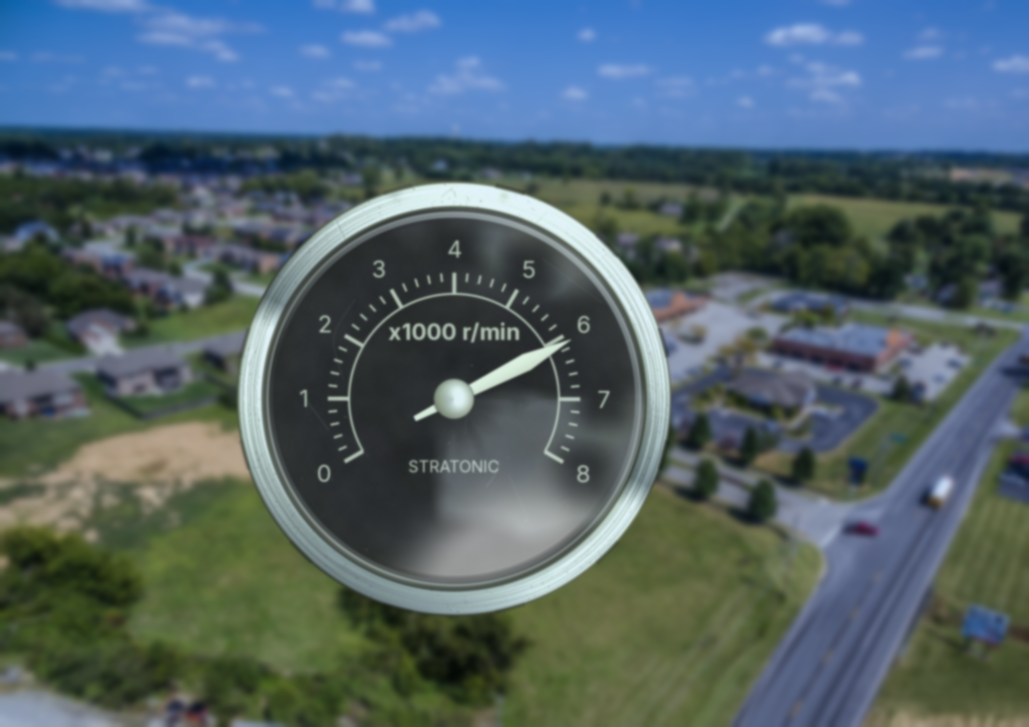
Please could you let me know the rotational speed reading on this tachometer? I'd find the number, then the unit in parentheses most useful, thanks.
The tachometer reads 6100 (rpm)
